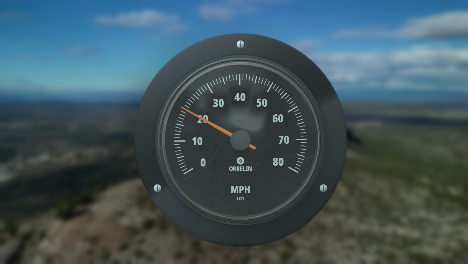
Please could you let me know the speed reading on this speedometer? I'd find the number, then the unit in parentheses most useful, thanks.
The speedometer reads 20 (mph)
